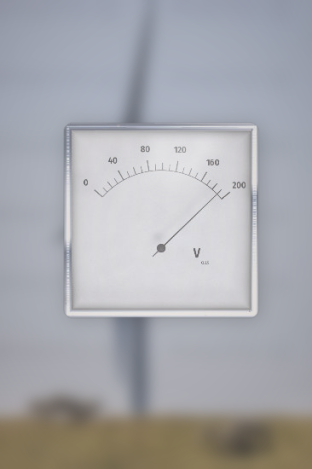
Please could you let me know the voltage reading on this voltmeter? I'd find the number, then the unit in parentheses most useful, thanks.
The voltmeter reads 190 (V)
